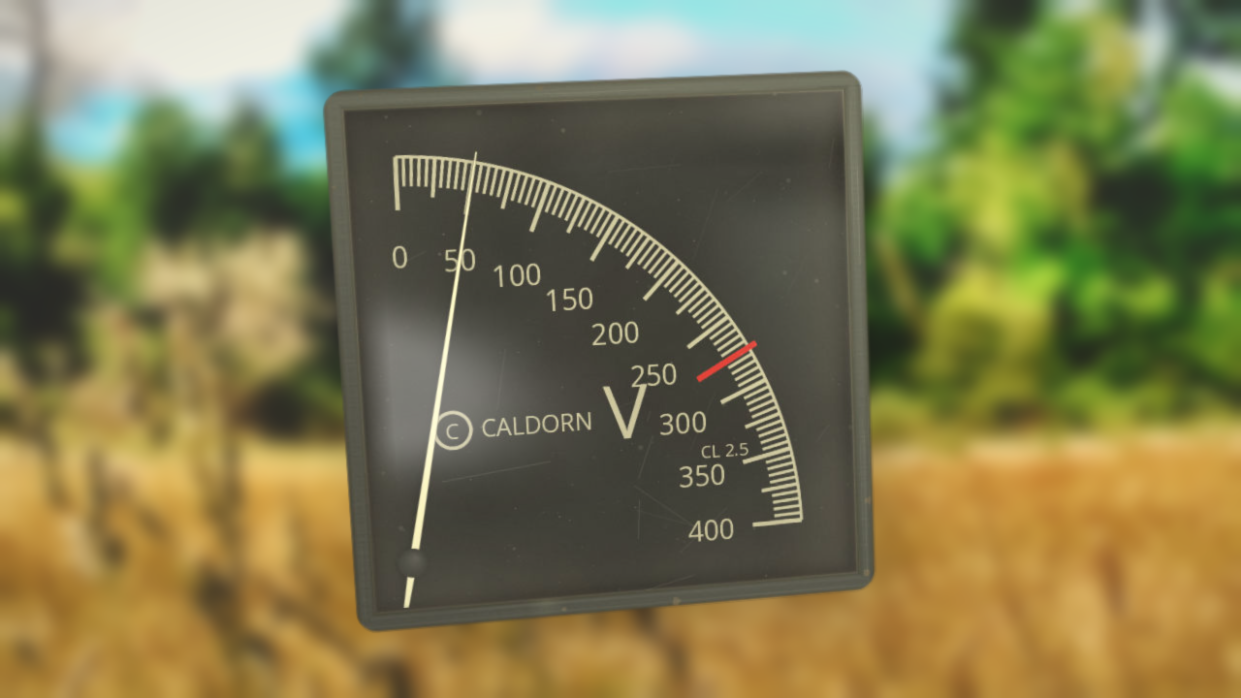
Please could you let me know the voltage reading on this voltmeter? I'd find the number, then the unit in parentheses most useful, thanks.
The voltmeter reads 50 (V)
